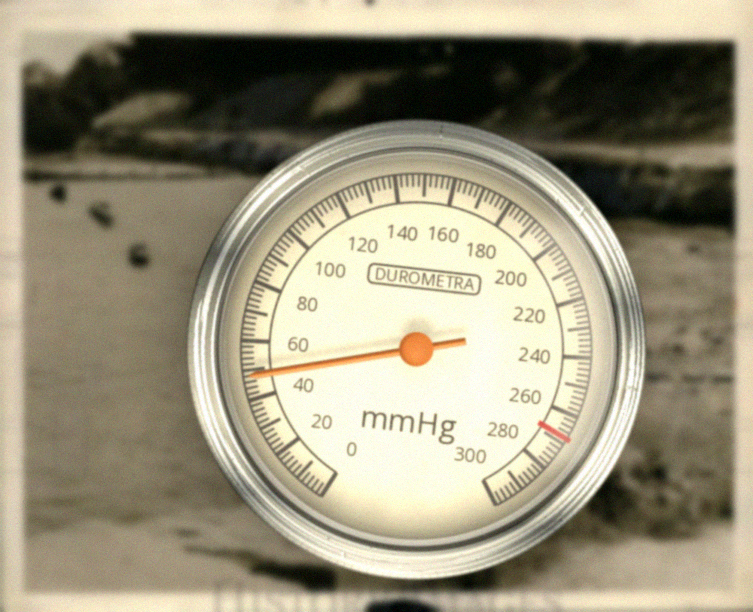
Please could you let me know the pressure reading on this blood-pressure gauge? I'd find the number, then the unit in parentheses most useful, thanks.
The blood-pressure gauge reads 48 (mmHg)
